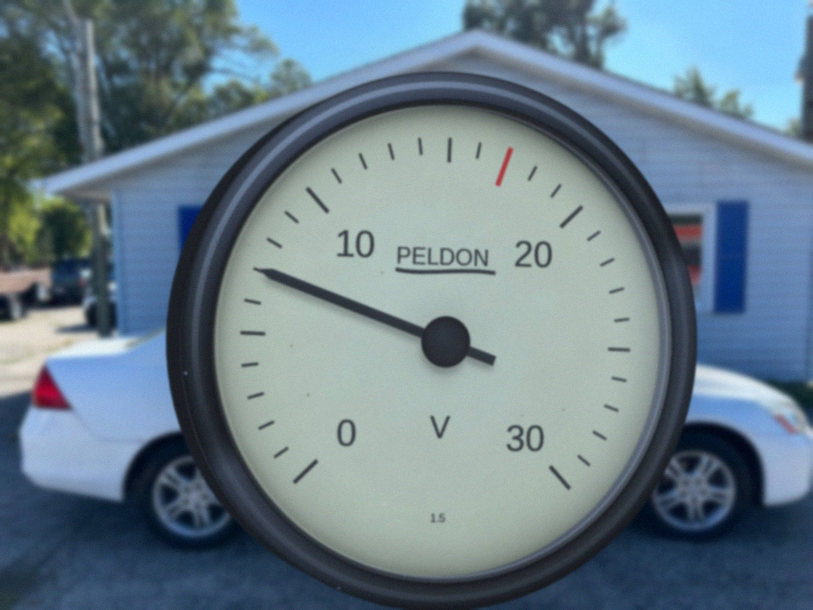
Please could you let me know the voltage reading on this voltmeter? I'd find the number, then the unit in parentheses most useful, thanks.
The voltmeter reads 7 (V)
